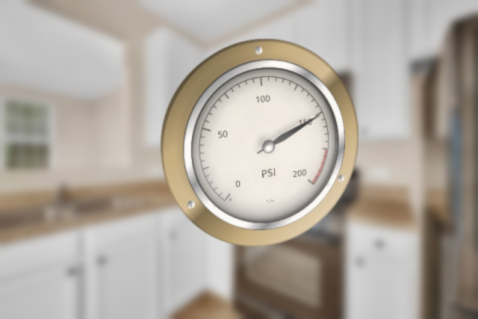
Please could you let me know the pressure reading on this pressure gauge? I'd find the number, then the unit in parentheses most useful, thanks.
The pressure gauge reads 150 (psi)
